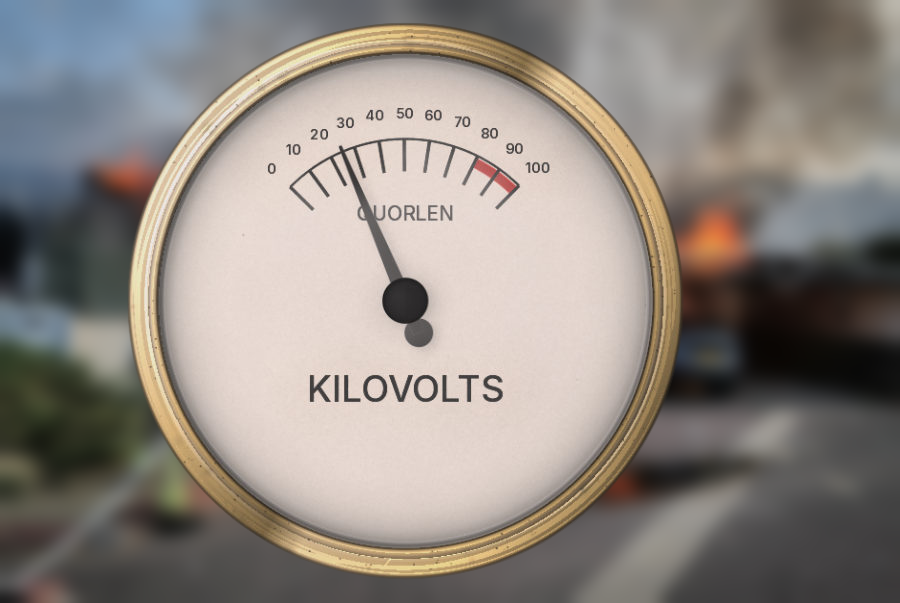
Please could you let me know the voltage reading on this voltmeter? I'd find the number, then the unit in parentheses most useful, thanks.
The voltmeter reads 25 (kV)
